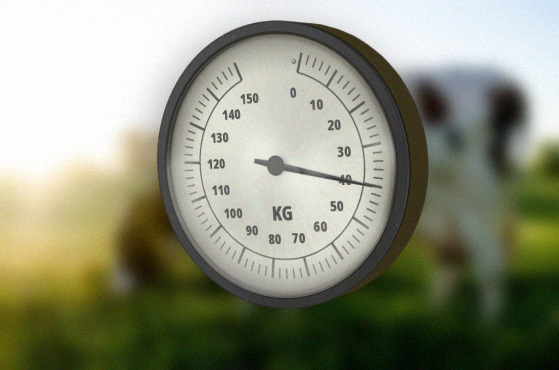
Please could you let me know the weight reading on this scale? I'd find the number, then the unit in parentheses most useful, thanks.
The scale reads 40 (kg)
